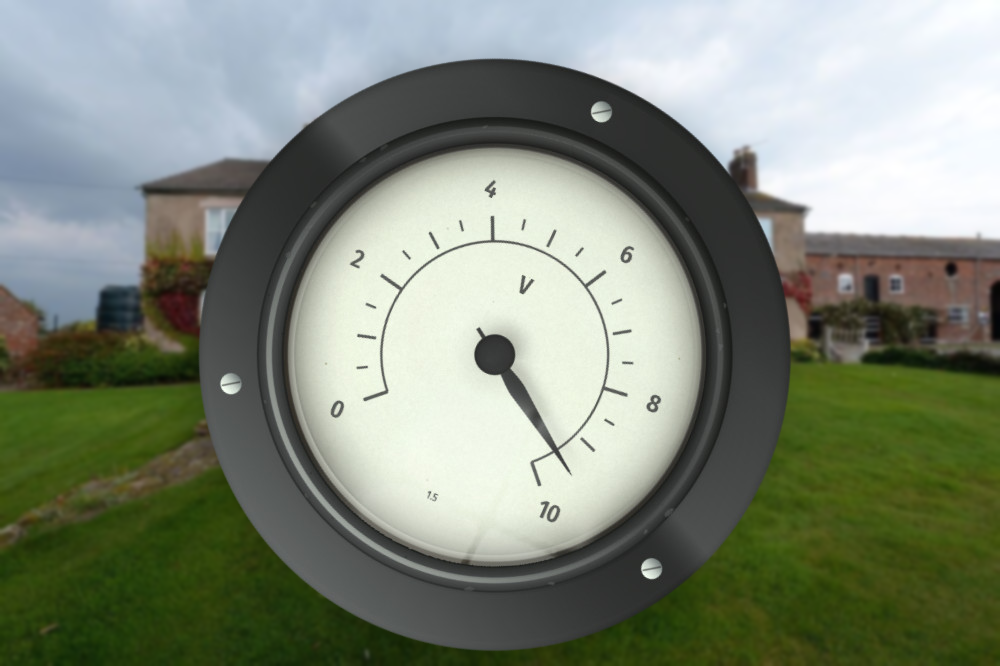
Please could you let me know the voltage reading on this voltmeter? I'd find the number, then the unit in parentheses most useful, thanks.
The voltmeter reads 9.5 (V)
